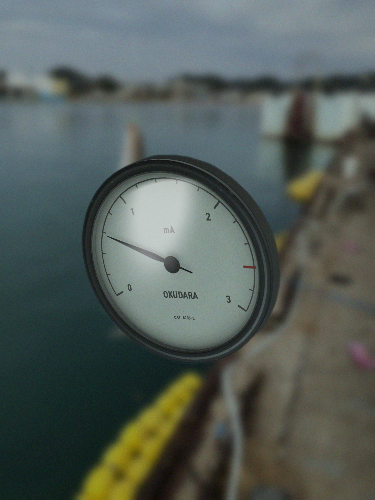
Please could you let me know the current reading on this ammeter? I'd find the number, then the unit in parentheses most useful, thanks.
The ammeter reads 0.6 (mA)
